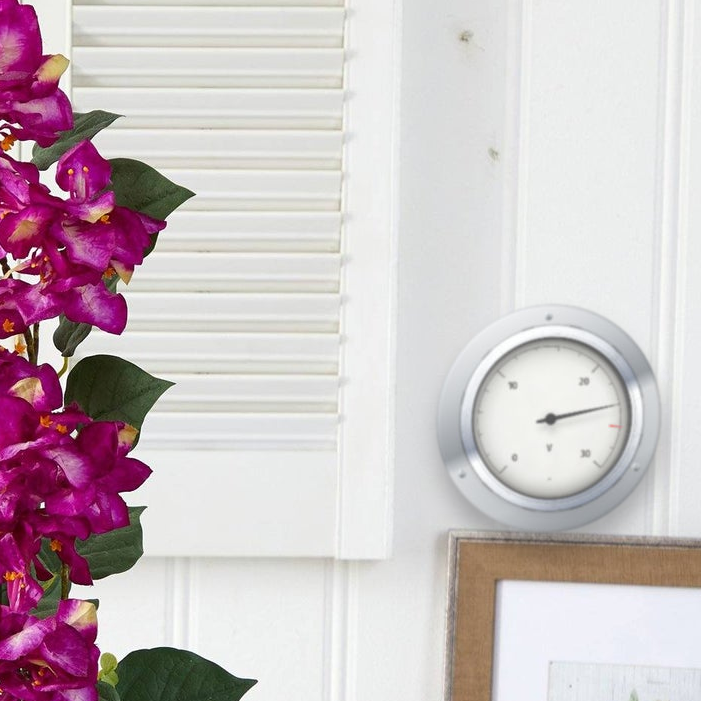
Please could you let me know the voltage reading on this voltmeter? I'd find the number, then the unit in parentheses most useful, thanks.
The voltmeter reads 24 (V)
